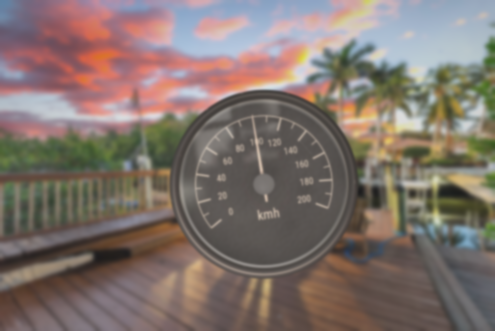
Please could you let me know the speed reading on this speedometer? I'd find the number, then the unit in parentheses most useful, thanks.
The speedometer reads 100 (km/h)
